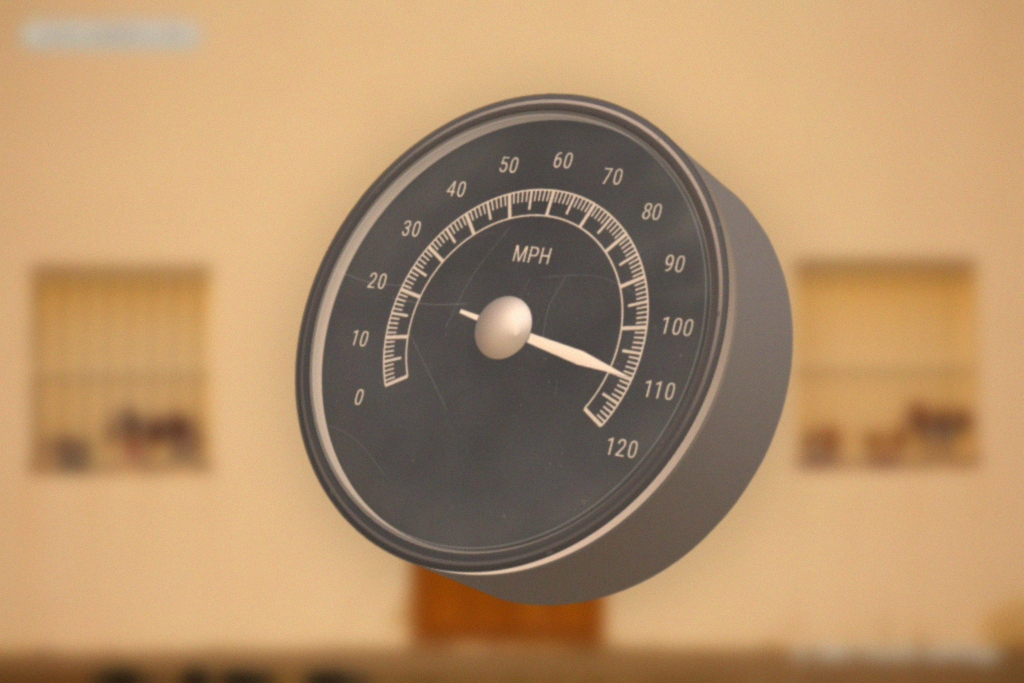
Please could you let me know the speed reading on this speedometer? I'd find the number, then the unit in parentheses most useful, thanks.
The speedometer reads 110 (mph)
